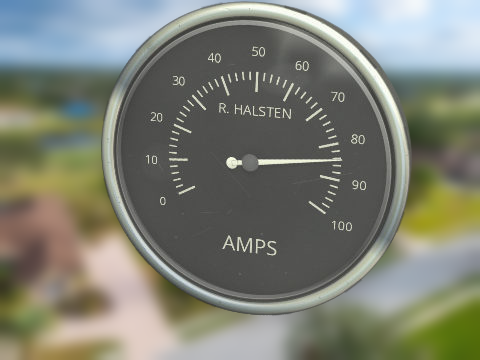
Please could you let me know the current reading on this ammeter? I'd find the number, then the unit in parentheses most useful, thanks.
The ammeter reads 84 (A)
